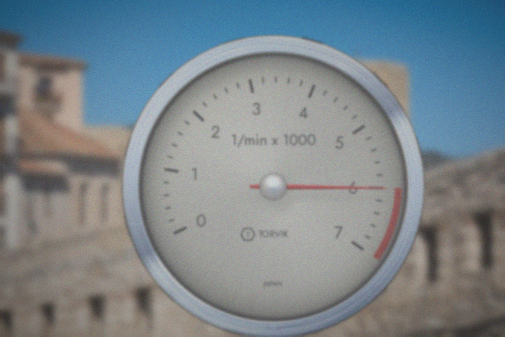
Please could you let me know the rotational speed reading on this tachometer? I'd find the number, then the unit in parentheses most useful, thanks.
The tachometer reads 6000 (rpm)
